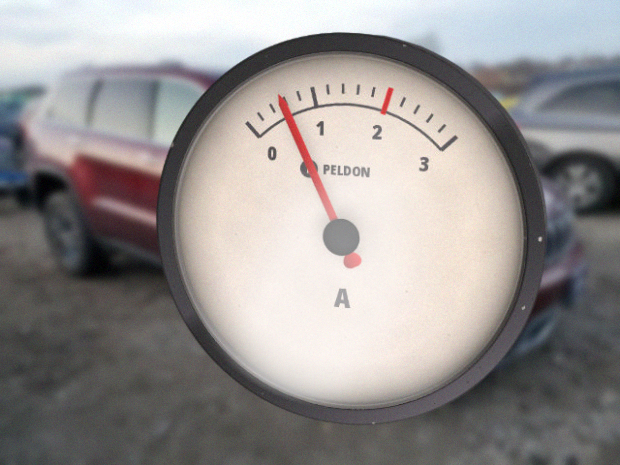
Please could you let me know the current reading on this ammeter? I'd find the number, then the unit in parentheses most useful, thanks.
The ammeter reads 0.6 (A)
